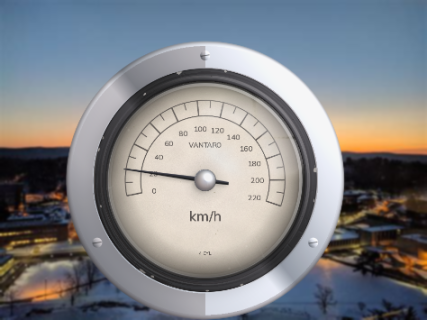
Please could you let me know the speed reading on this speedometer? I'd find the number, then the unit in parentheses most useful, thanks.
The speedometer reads 20 (km/h)
